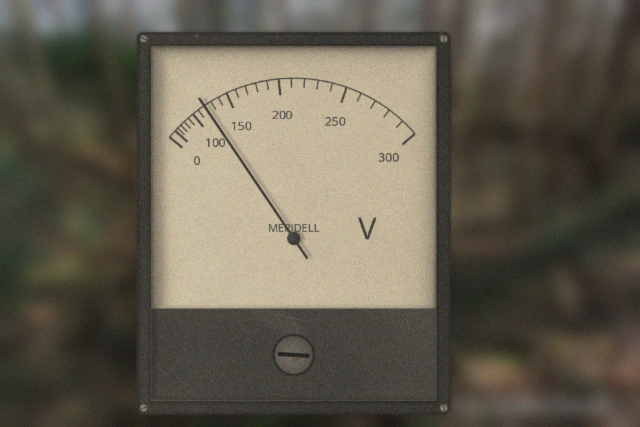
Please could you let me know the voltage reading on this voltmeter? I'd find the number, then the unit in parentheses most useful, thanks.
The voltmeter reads 120 (V)
